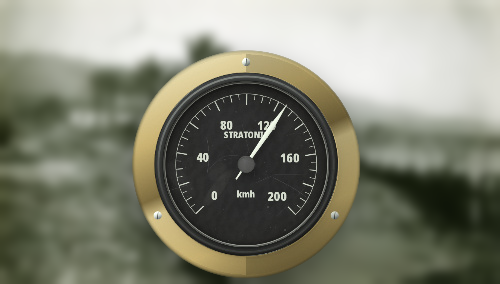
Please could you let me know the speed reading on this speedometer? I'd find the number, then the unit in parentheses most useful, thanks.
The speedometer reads 125 (km/h)
